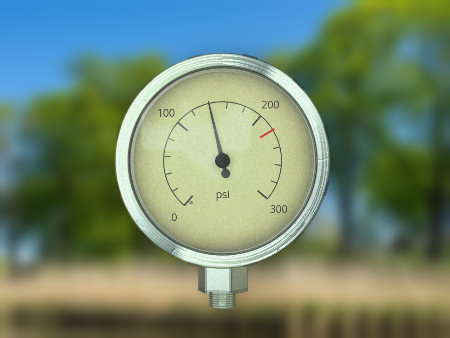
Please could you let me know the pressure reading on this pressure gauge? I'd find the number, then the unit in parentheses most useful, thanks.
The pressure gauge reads 140 (psi)
